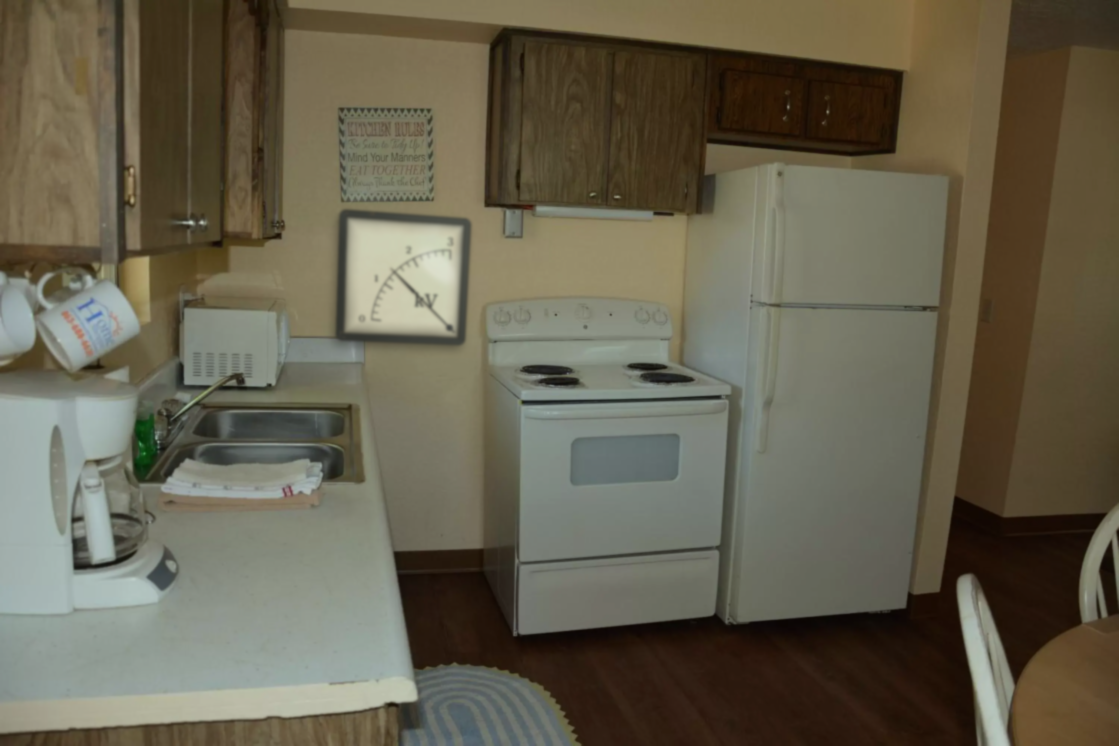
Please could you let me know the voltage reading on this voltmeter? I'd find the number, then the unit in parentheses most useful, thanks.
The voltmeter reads 1.4 (kV)
